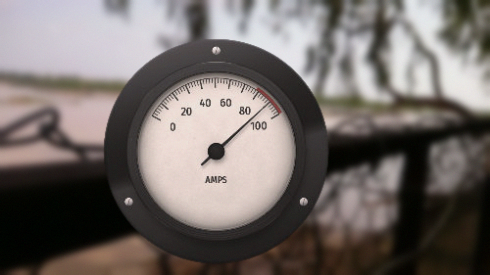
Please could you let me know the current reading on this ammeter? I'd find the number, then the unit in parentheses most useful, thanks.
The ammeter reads 90 (A)
